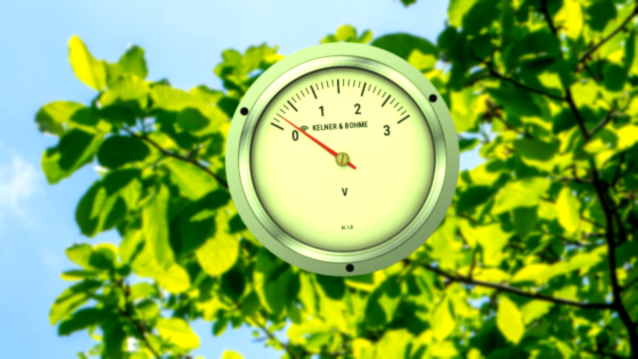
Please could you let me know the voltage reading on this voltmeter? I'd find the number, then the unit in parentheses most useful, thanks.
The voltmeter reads 0.2 (V)
